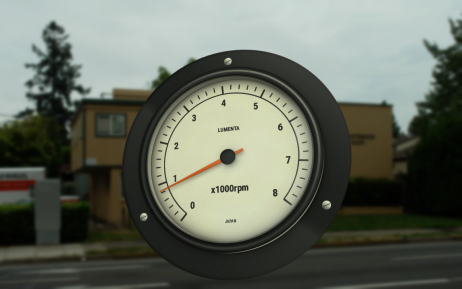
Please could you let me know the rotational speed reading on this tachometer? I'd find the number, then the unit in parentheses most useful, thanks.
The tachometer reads 800 (rpm)
